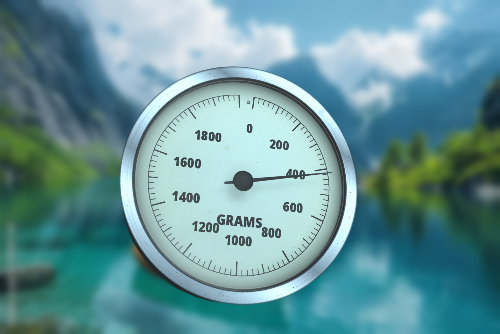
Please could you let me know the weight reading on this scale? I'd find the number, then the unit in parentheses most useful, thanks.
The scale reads 420 (g)
